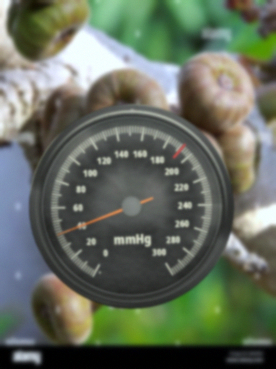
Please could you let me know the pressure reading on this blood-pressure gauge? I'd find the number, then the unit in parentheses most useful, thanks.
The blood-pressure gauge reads 40 (mmHg)
